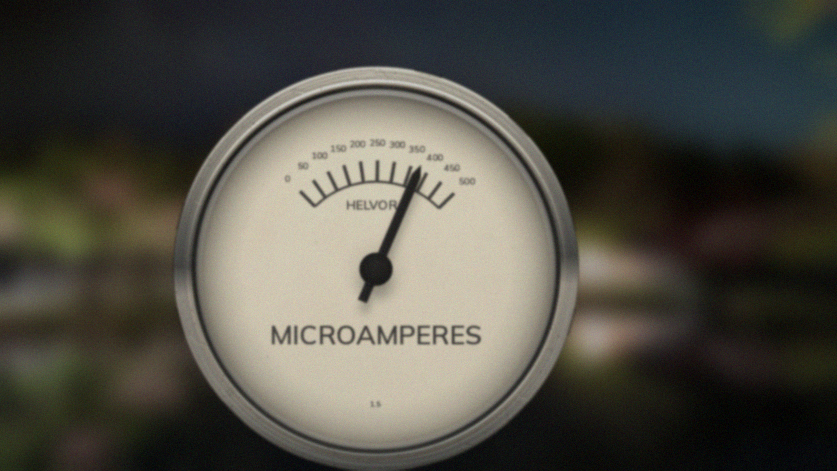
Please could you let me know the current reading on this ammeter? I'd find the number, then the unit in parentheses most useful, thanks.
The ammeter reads 375 (µA)
